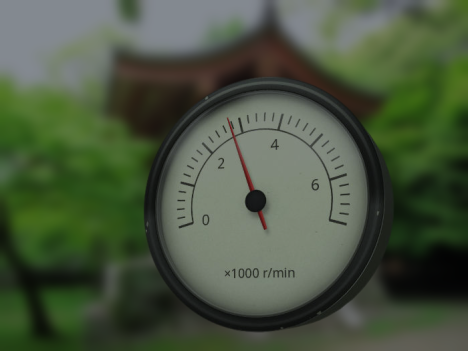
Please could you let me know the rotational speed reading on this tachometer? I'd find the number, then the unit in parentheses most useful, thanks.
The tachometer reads 2800 (rpm)
